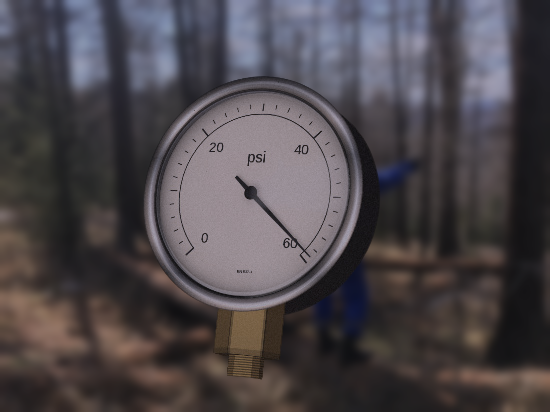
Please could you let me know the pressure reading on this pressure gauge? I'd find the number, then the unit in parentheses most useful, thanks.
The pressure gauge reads 59 (psi)
